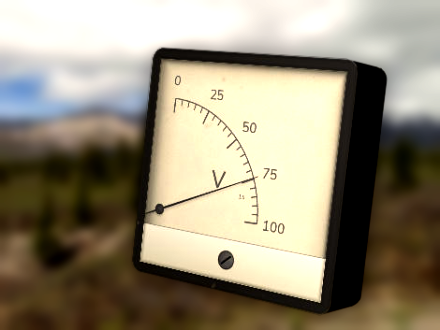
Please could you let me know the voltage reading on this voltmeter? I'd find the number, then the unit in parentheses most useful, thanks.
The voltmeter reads 75 (V)
